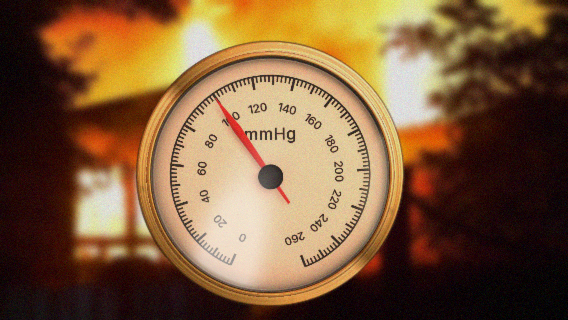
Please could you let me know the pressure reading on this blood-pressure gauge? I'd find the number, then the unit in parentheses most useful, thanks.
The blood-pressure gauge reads 100 (mmHg)
